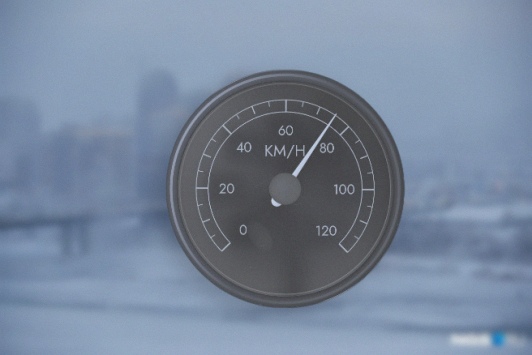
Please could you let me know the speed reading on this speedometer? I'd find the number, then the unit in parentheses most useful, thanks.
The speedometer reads 75 (km/h)
